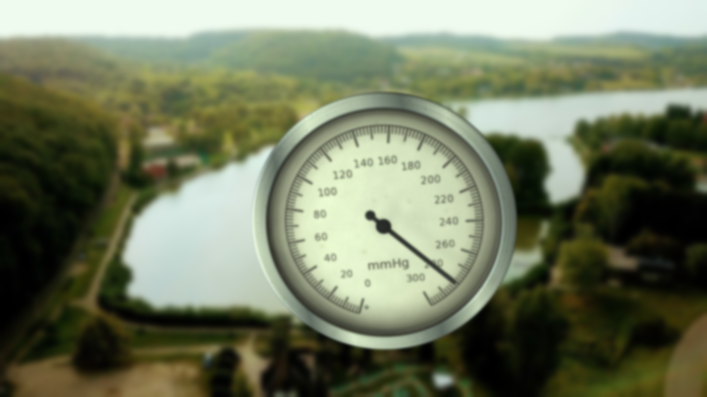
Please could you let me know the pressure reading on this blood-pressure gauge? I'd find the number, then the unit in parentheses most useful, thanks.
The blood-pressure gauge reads 280 (mmHg)
